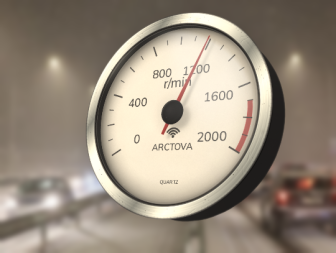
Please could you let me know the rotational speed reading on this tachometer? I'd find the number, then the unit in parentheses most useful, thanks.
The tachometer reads 1200 (rpm)
